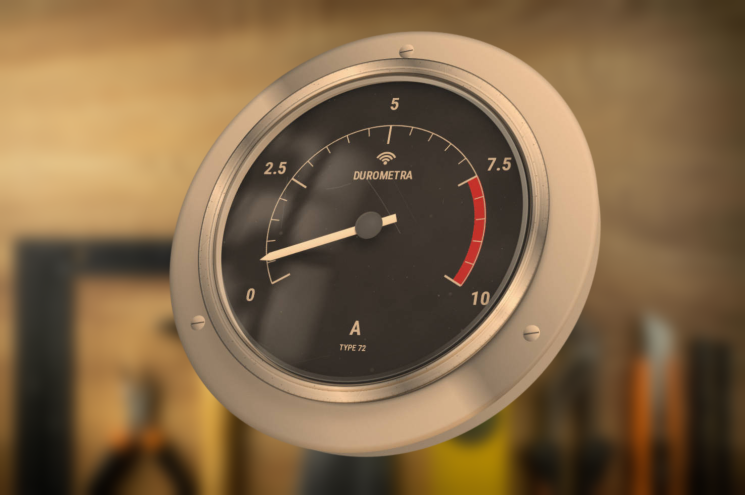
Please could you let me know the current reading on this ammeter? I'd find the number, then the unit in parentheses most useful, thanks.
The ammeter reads 0.5 (A)
